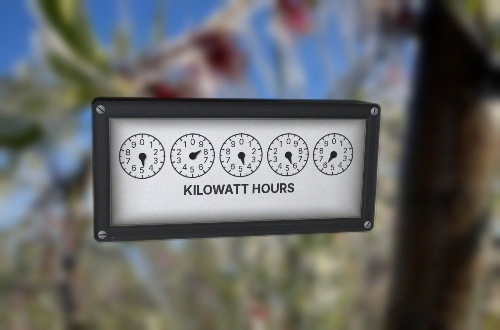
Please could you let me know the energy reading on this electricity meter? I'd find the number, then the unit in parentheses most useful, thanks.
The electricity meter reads 48456 (kWh)
